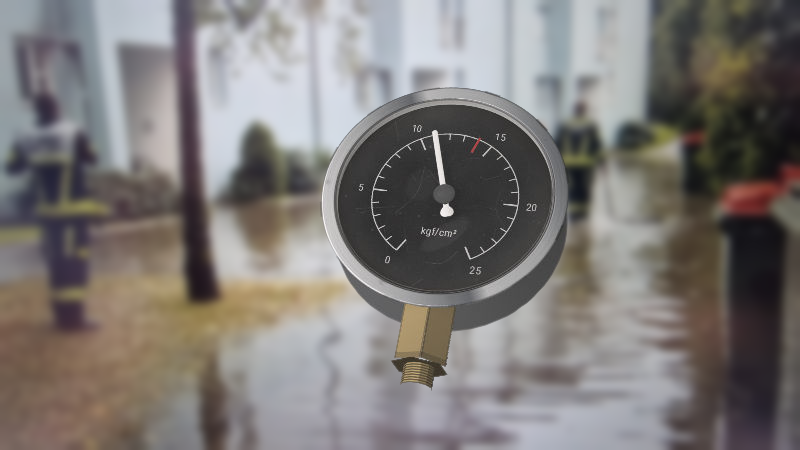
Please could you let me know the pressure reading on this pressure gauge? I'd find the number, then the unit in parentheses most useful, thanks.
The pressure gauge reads 11 (kg/cm²)
